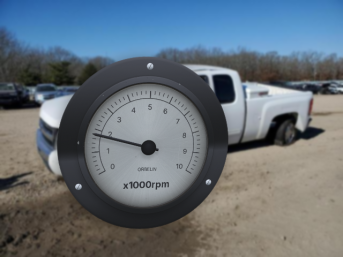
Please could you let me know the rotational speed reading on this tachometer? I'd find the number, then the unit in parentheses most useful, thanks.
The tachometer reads 1800 (rpm)
